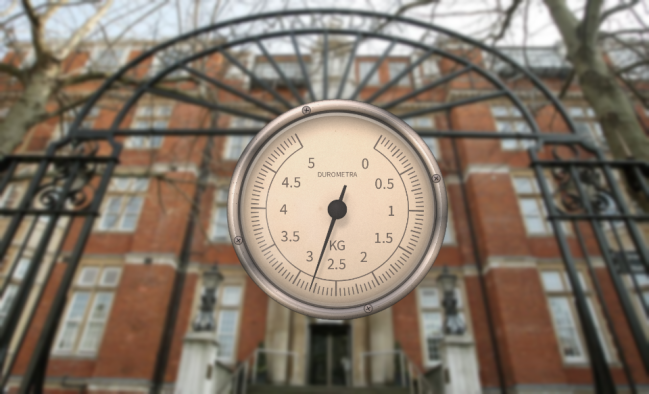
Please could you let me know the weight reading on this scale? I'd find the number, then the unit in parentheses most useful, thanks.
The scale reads 2.8 (kg)
